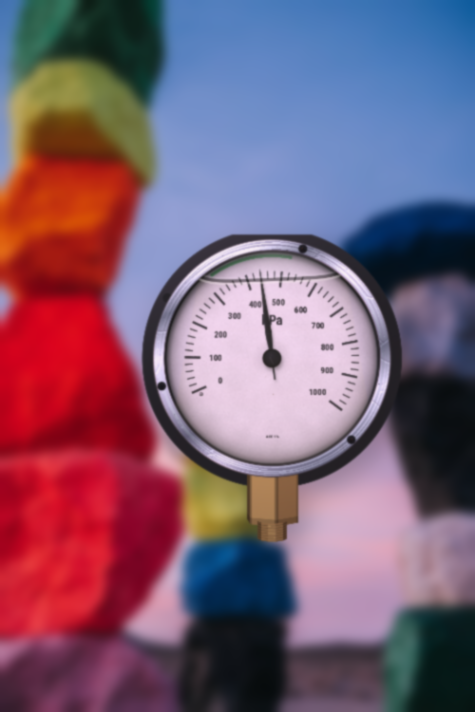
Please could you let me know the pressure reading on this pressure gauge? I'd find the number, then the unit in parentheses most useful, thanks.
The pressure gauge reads 440 (kPa)
